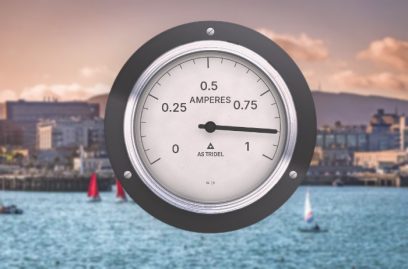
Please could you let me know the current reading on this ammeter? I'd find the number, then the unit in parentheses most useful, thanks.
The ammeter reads 0.9 (A)
